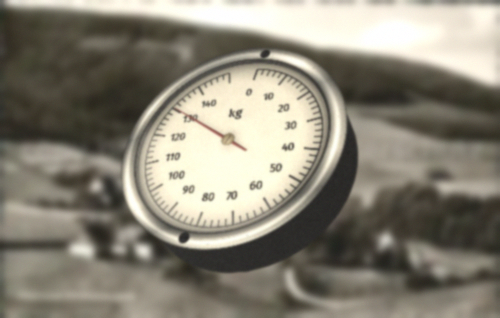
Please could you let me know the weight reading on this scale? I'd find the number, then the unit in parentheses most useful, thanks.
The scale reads 130 (kg)
